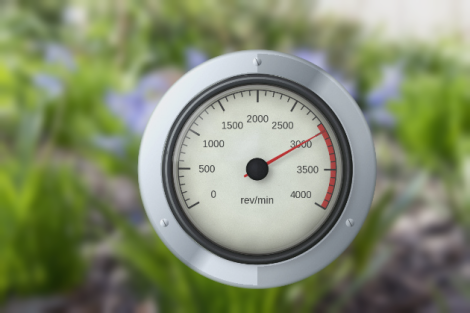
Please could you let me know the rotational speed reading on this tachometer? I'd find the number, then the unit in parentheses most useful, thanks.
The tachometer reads 3000 (rpm)
